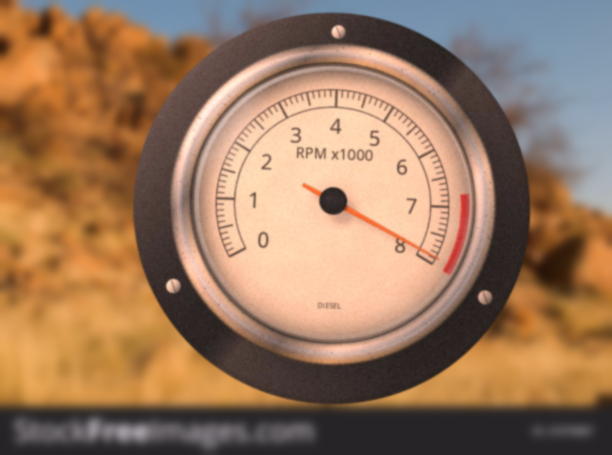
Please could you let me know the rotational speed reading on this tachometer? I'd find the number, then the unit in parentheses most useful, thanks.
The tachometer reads 7900 (rpm)
